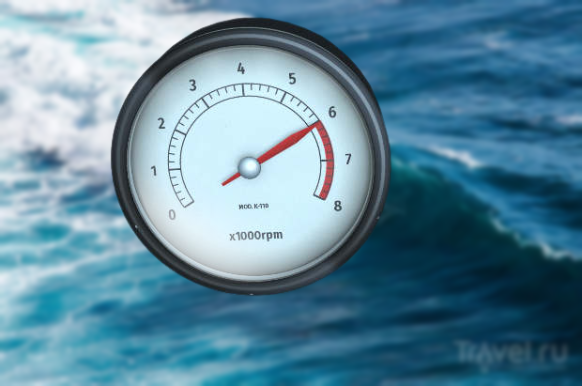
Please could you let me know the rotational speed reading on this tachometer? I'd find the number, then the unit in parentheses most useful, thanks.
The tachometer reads 6000 (rpm)
